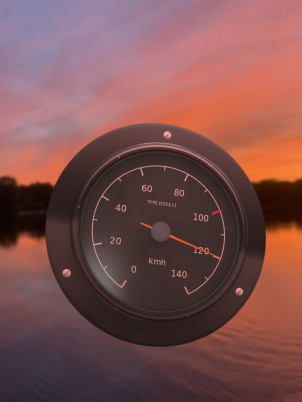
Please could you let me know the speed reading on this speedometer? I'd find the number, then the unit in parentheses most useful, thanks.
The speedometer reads 120 (km/h)
